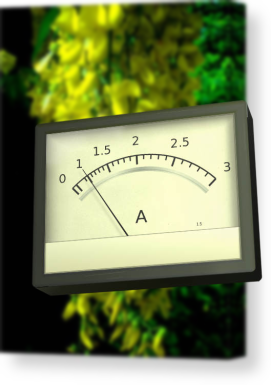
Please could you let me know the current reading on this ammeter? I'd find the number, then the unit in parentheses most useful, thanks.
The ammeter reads 1 (A)
